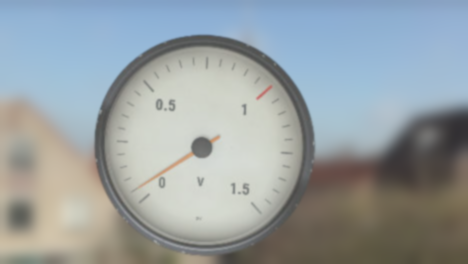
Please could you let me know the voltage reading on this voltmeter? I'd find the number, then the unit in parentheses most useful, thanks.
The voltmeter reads 0.05 (V)
